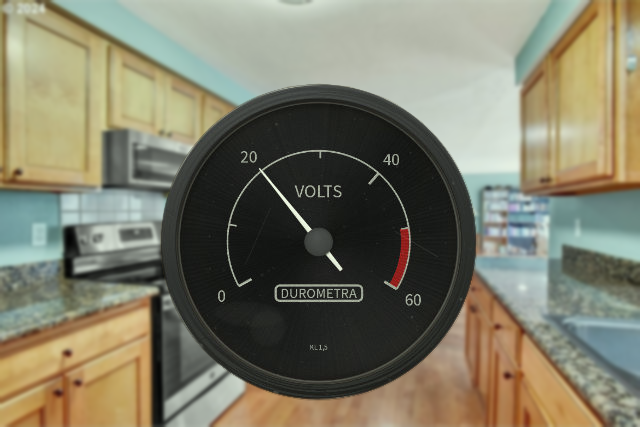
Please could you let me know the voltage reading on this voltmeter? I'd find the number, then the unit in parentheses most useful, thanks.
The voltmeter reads 20 (V)
